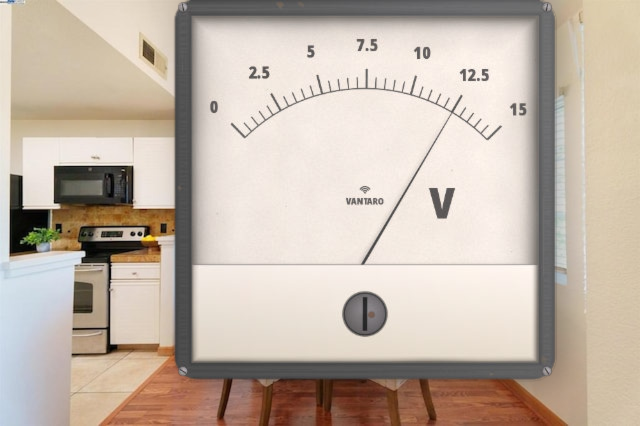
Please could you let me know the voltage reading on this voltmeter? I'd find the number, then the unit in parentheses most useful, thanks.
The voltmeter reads 12.5 (V)
